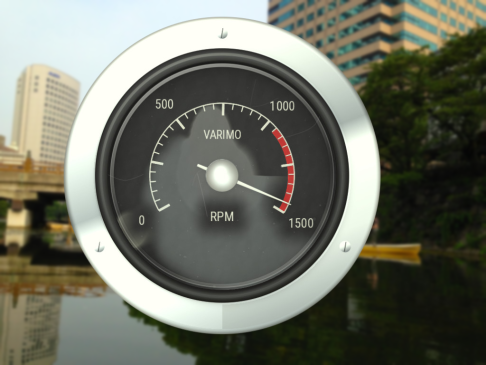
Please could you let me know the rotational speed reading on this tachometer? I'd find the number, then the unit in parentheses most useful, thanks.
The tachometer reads 1450 (rpm)
